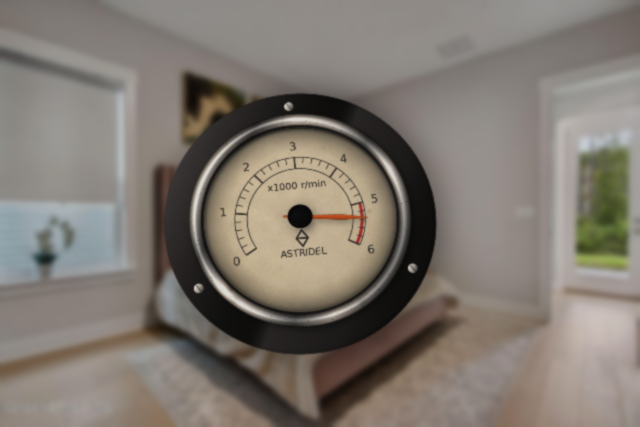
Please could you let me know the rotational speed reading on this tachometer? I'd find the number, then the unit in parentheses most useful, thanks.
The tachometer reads 5400 (rpm)
